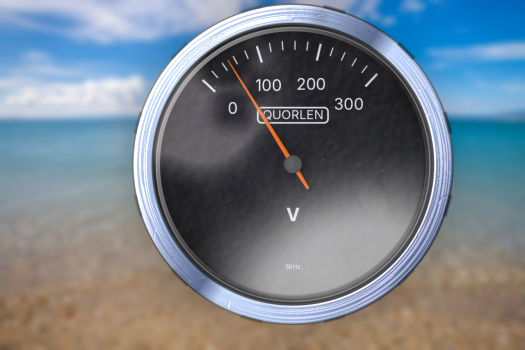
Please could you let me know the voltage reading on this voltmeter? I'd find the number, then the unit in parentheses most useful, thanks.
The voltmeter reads 50 (V)
